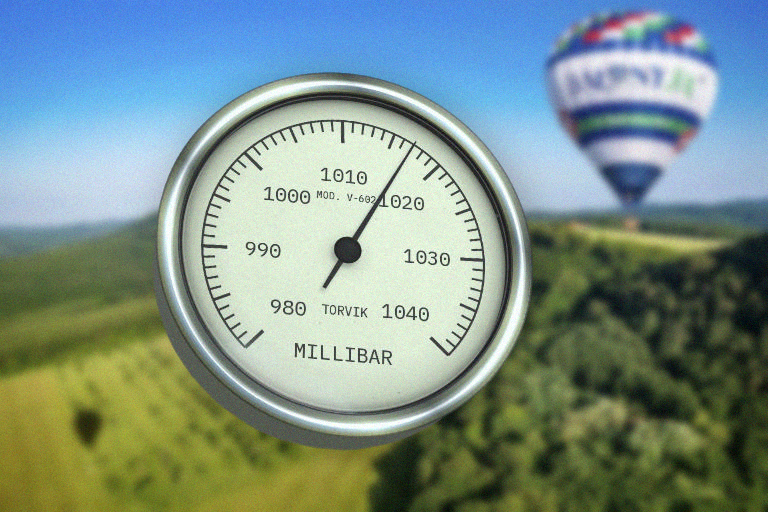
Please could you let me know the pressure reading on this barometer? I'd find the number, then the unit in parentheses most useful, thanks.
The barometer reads 1017 (mbar)
